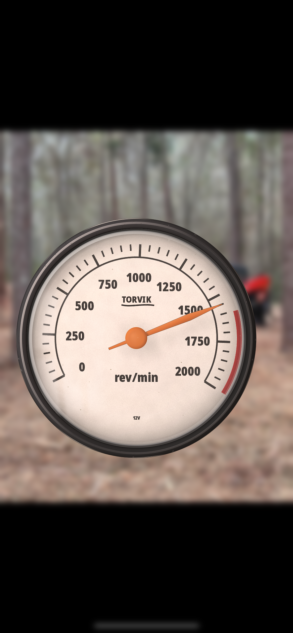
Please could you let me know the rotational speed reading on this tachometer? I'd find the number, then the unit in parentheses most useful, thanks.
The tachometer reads 1550 (rpm)
